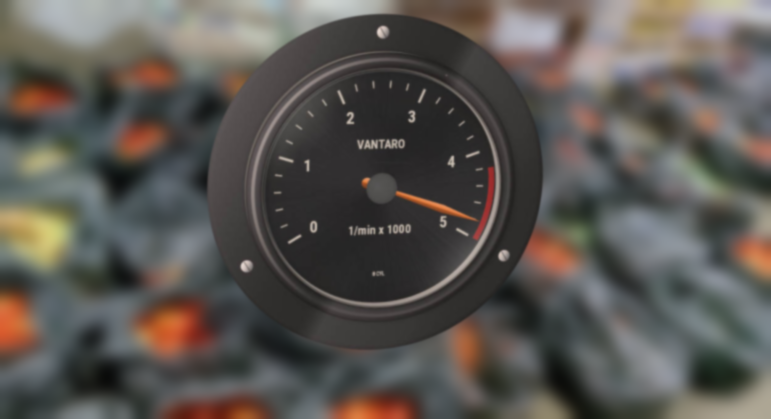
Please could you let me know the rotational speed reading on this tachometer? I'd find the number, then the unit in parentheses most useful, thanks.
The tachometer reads 4800 (rpm)
